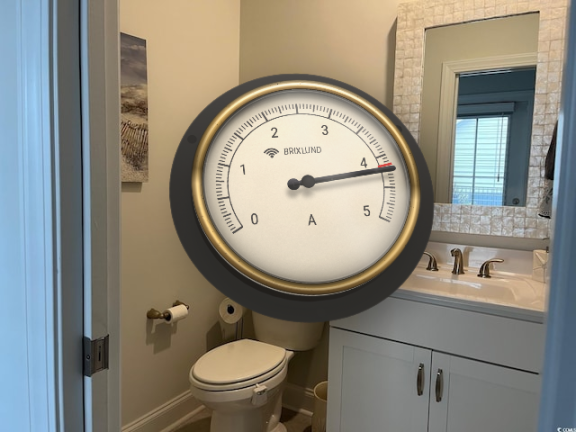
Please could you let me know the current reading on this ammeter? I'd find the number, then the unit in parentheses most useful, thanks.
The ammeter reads 4.25 (A)
